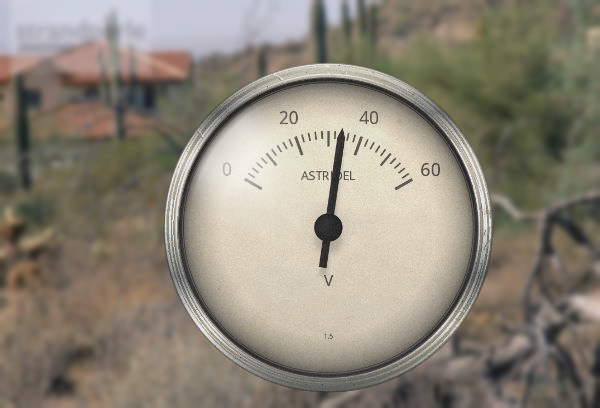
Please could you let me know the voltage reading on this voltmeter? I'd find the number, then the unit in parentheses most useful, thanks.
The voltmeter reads 34 (V)
